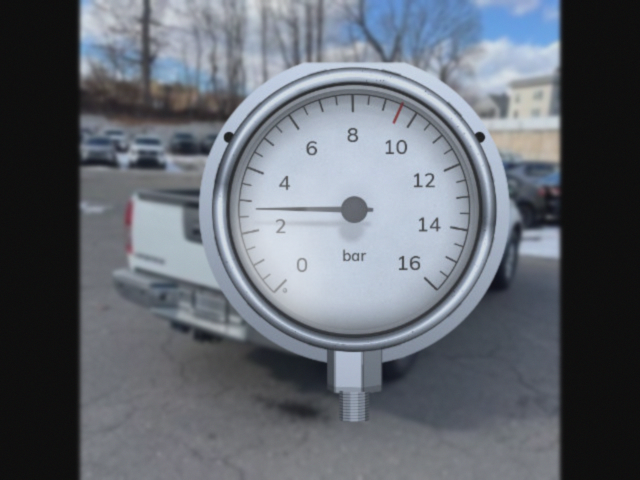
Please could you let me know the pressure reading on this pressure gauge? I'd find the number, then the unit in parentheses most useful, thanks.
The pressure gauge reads 2.75 (bar)
